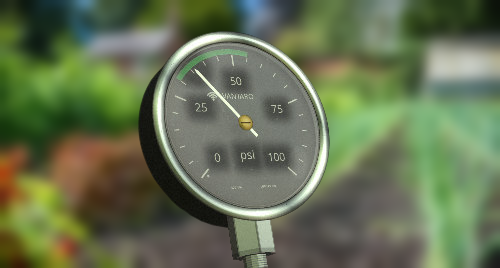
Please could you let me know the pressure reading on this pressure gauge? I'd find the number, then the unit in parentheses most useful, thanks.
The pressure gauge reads 35 (psi)
